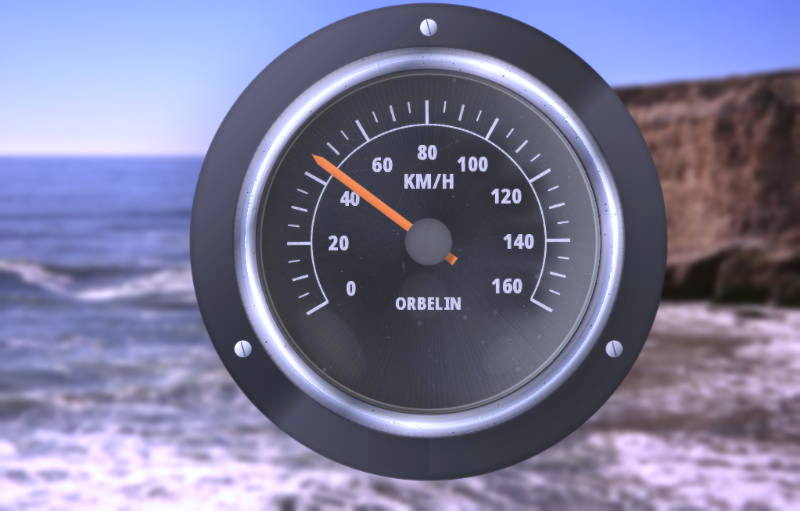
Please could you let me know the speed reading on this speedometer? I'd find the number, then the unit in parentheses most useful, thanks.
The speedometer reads 45 (km/h)
